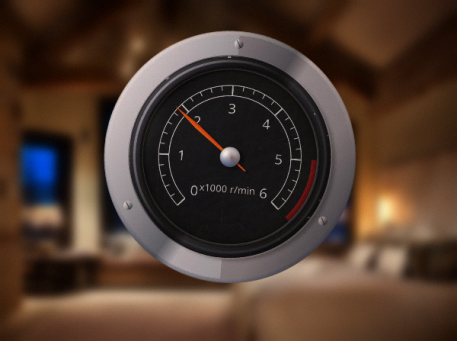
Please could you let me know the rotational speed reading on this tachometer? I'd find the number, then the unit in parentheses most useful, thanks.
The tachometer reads 1900 (rpm)
